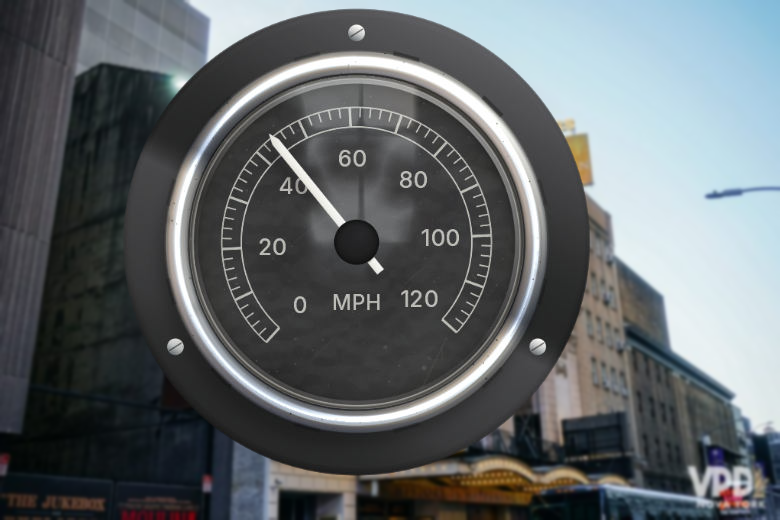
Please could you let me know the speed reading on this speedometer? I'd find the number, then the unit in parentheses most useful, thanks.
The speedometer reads 44 (mph)
